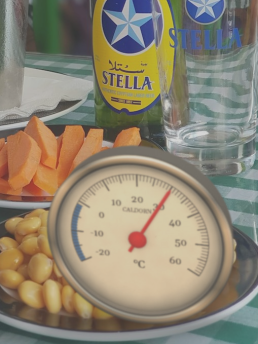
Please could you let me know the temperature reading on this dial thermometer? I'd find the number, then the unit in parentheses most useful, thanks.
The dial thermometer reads 30 (°C)
